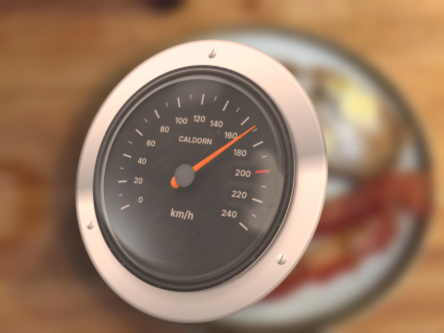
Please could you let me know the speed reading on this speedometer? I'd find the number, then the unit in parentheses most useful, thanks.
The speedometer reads 170 (km/h)
